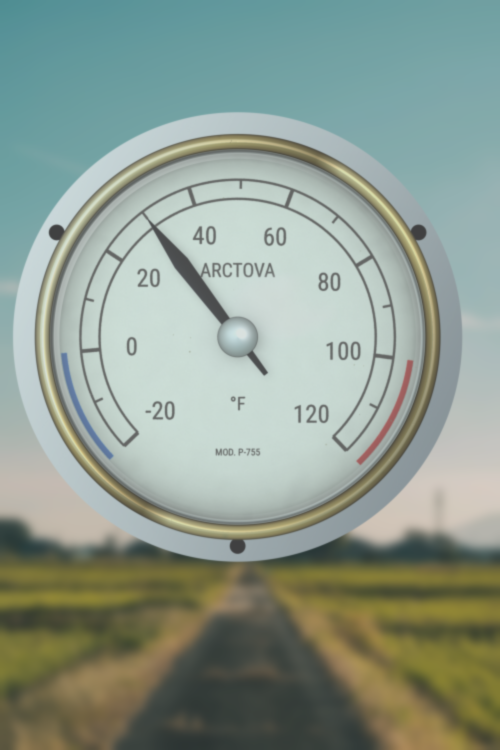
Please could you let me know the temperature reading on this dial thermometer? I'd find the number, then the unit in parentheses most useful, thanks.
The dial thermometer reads 30 (°F)
